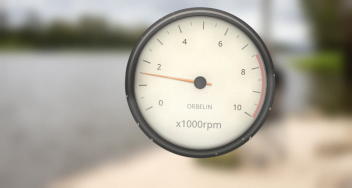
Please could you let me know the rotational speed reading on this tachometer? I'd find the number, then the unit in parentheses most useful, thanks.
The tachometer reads 1500 (rpm)
